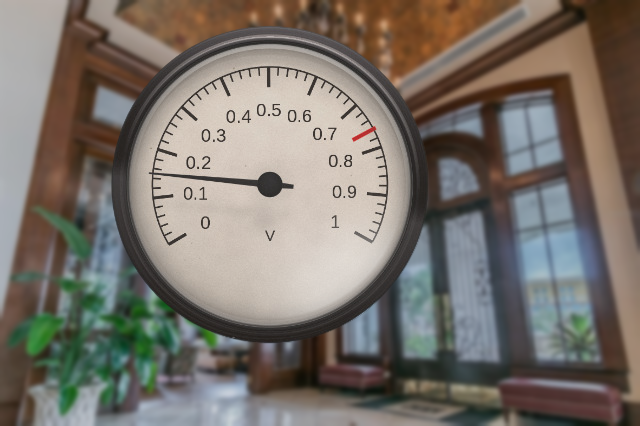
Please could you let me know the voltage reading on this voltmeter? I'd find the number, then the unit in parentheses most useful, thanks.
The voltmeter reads 0.15 (V)
